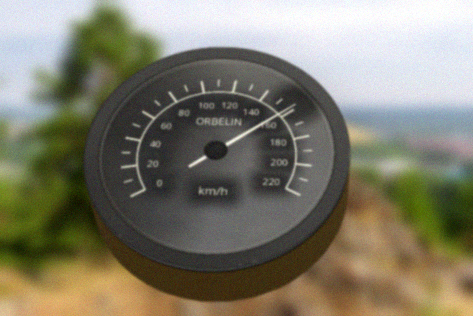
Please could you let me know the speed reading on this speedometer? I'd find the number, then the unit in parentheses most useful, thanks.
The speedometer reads 160 (km/h)
